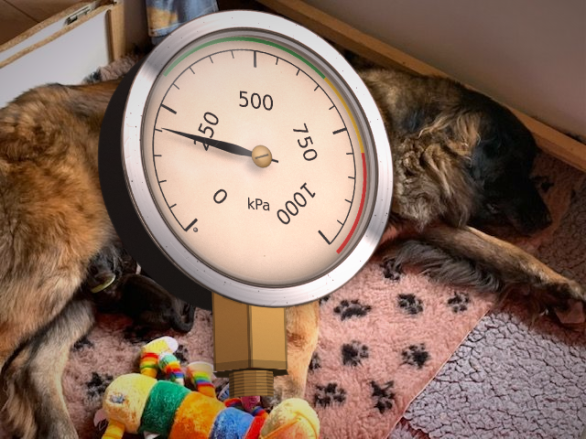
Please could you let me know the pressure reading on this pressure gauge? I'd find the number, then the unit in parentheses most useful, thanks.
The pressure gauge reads 200 (kPa)
